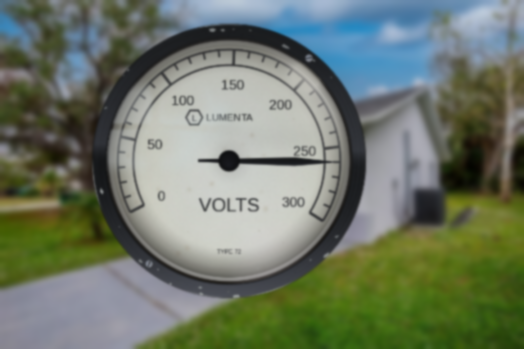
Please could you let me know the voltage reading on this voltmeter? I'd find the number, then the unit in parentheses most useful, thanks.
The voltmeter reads 260 (V)
